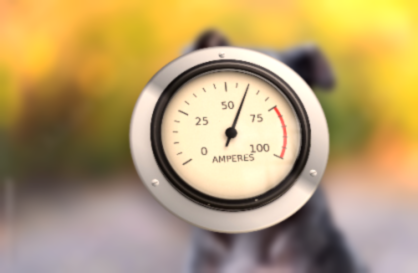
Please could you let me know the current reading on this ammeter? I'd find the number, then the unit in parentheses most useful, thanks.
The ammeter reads 60 (A)
